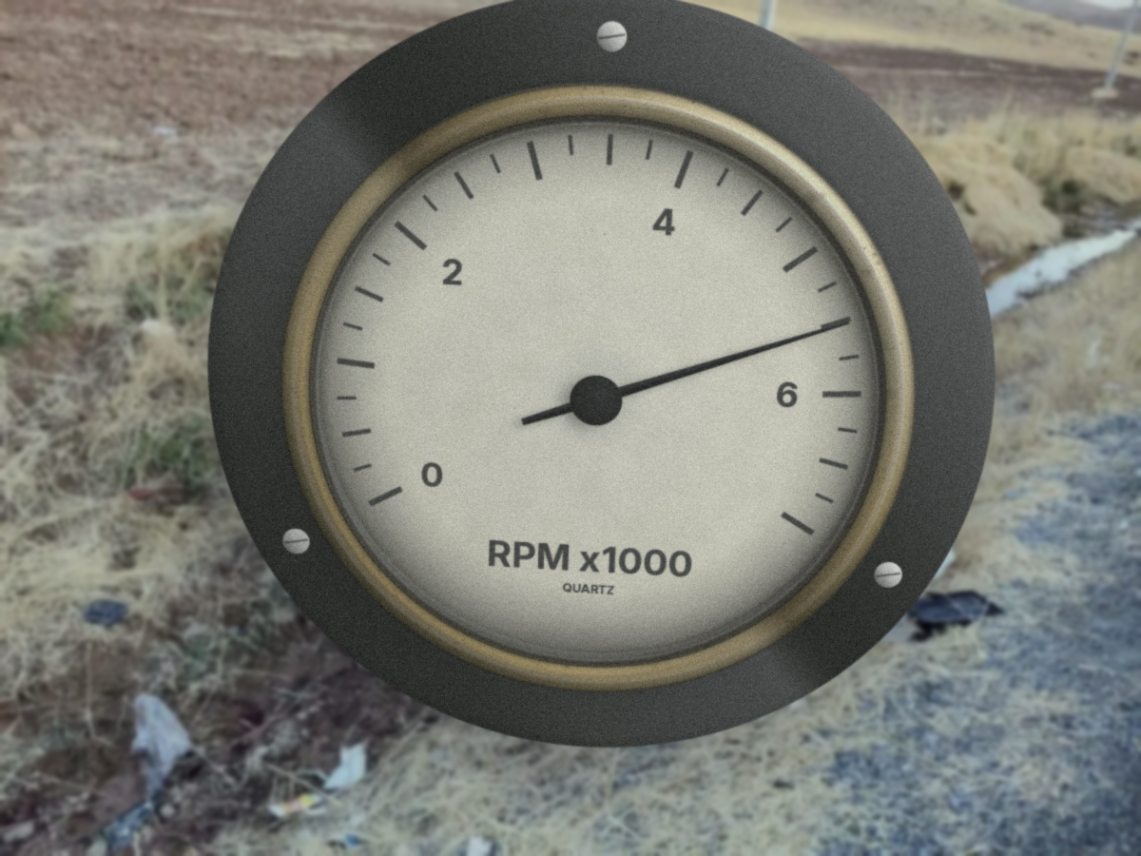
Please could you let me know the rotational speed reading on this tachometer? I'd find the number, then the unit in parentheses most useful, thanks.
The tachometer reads 5500 (rpm)
